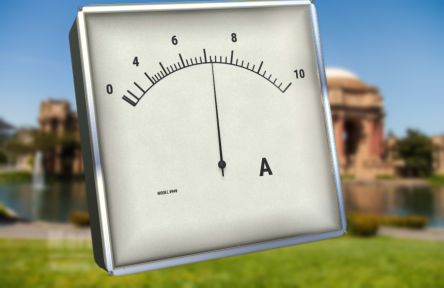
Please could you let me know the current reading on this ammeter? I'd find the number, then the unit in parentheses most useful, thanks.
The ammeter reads 7.2 (A)
